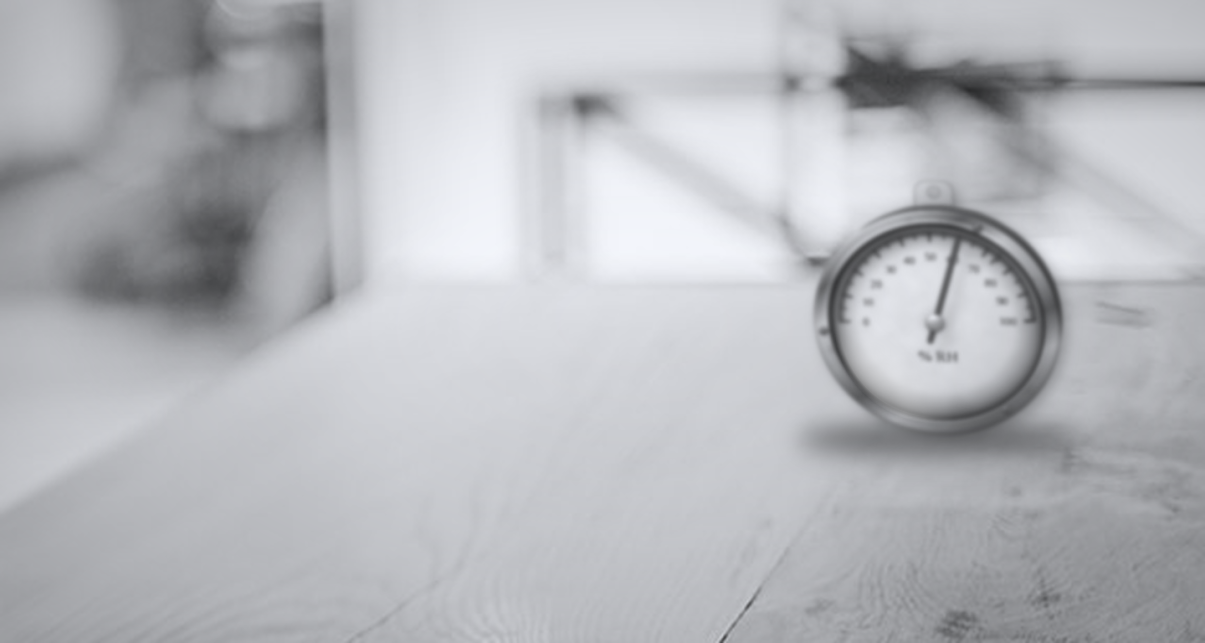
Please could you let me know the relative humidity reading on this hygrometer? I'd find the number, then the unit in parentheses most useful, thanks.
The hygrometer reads 60 (%)
